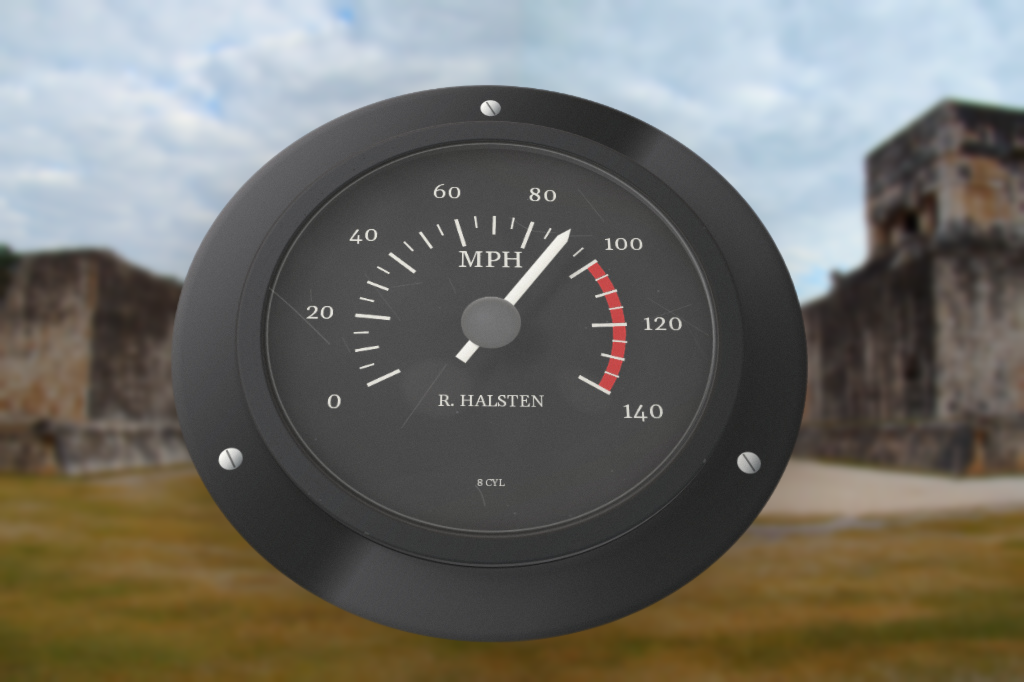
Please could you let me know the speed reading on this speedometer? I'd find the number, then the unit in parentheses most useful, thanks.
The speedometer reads 90 (mph)
